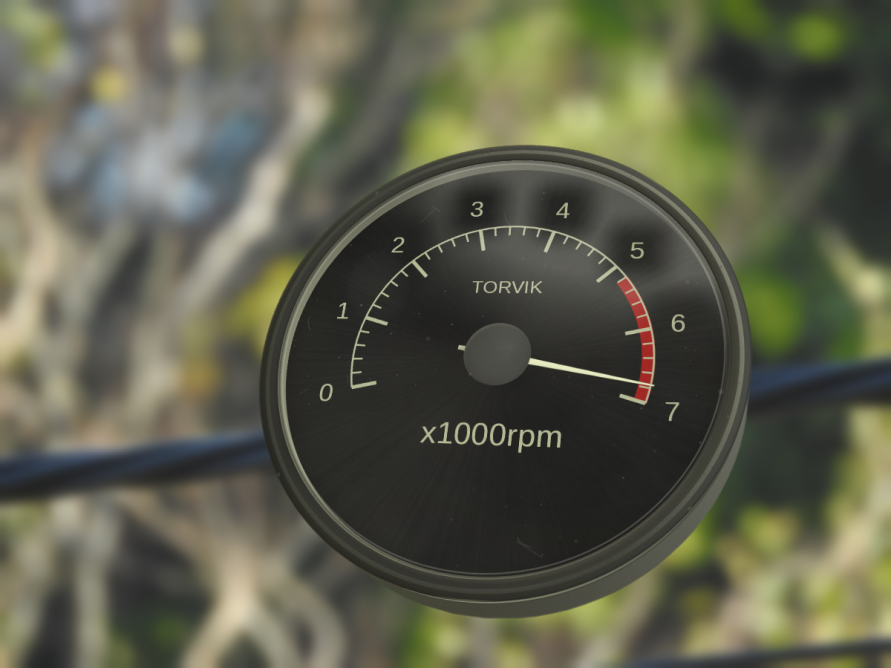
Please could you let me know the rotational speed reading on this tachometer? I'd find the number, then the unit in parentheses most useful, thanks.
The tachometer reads 6800 (rpm)
